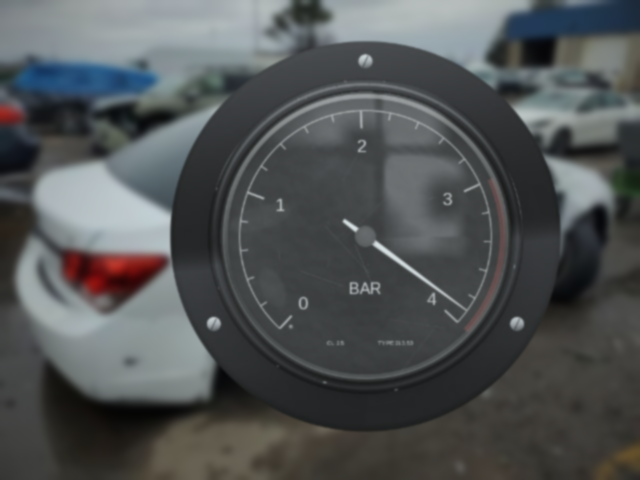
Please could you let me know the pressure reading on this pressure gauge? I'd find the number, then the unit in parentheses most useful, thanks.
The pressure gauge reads 3.9 (bar)
